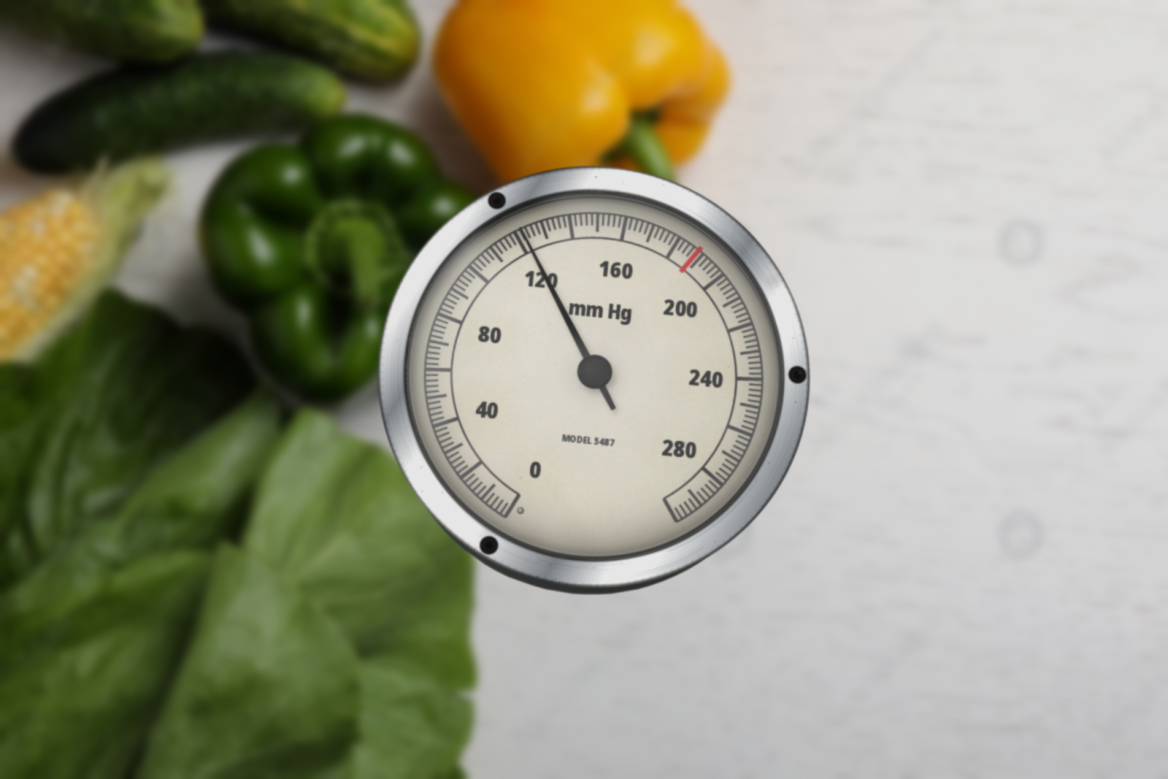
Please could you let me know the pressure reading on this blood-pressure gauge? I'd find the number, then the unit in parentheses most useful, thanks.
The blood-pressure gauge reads 122 (mmHg)
